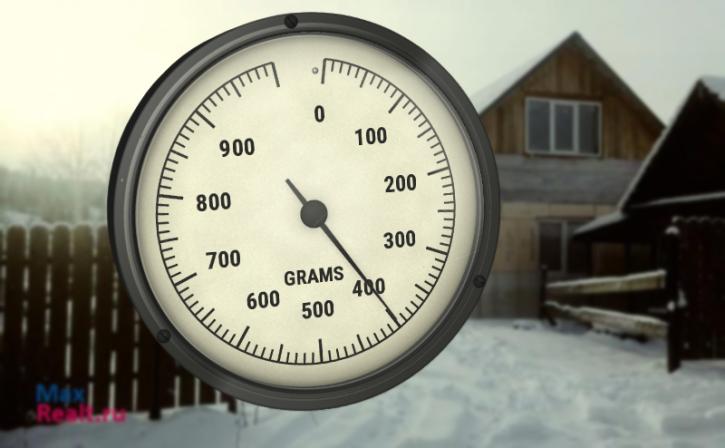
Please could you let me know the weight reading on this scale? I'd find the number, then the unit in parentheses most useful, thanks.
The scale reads 400 (g)
